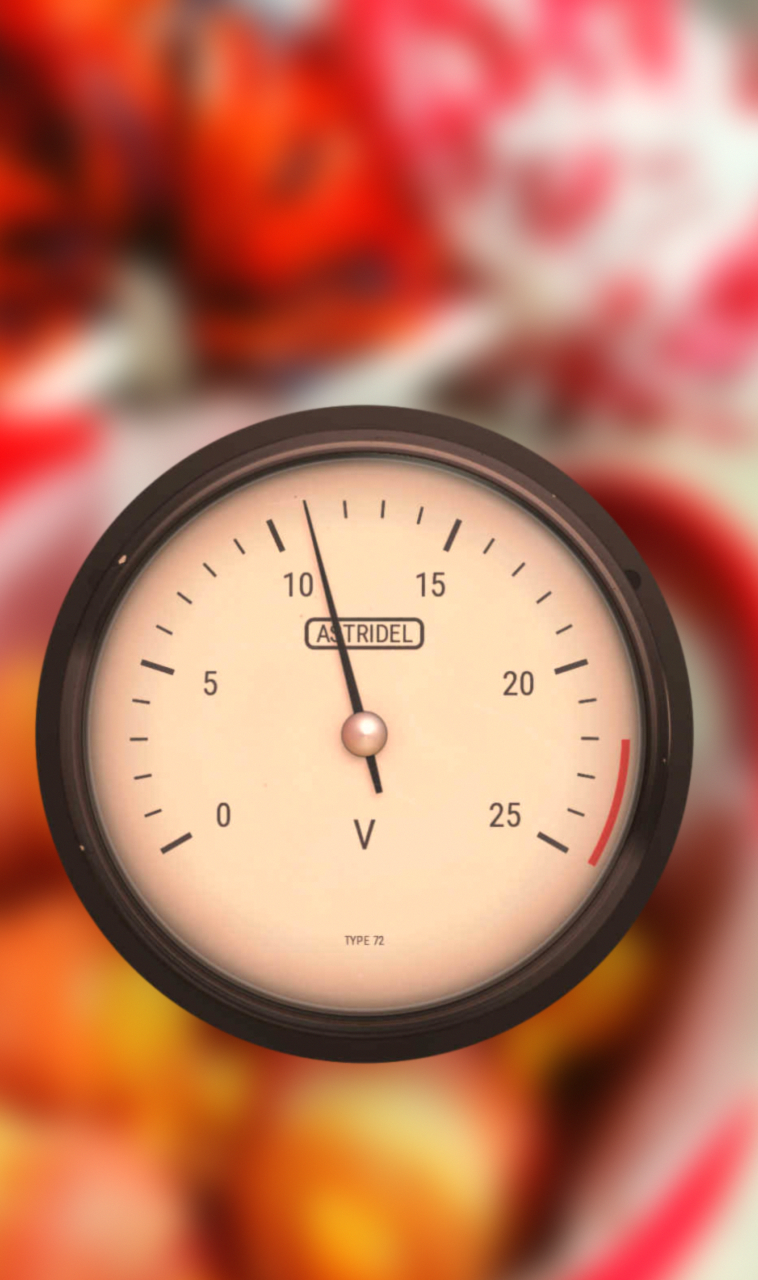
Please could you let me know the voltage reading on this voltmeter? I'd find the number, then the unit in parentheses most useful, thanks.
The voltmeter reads 11 (V)
